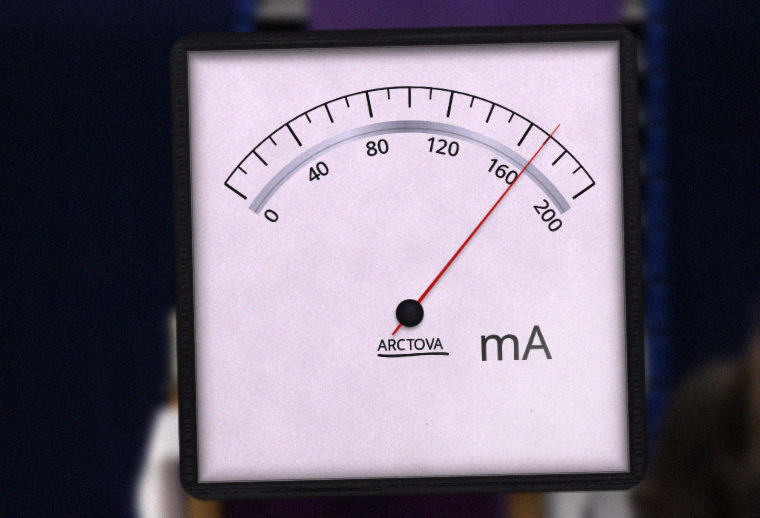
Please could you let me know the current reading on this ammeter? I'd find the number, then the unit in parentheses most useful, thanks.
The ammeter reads 170 (mA)
